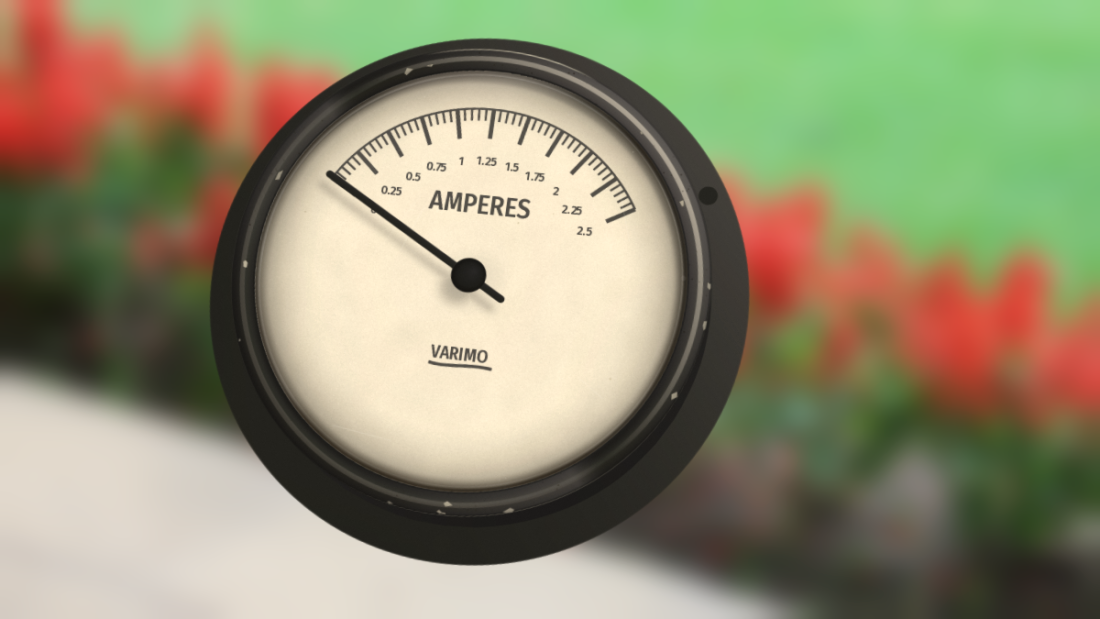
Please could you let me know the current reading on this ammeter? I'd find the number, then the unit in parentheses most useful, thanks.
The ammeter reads 0 (A)
